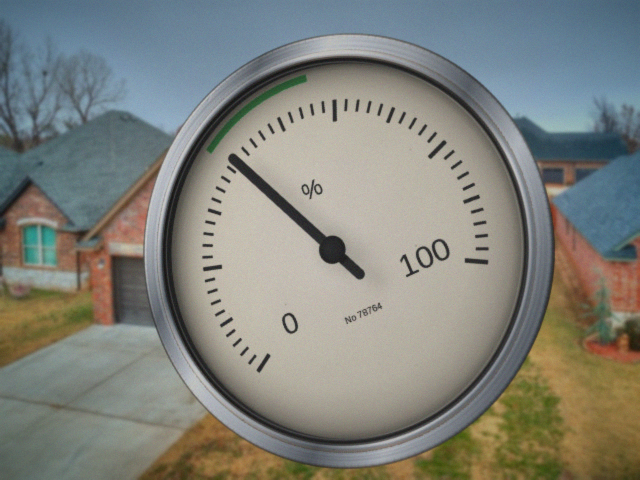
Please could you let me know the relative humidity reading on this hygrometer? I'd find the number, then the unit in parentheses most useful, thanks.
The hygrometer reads 40 (%)
